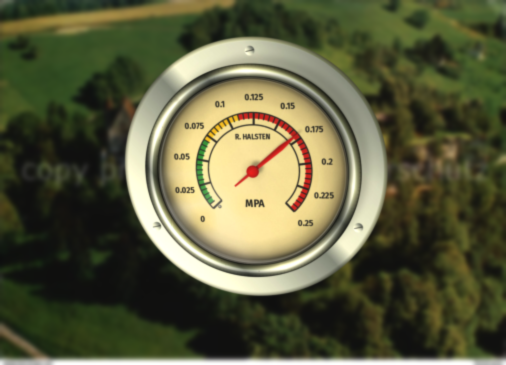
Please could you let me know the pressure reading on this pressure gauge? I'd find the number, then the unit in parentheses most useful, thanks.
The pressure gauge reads 0.17 (MPa)
